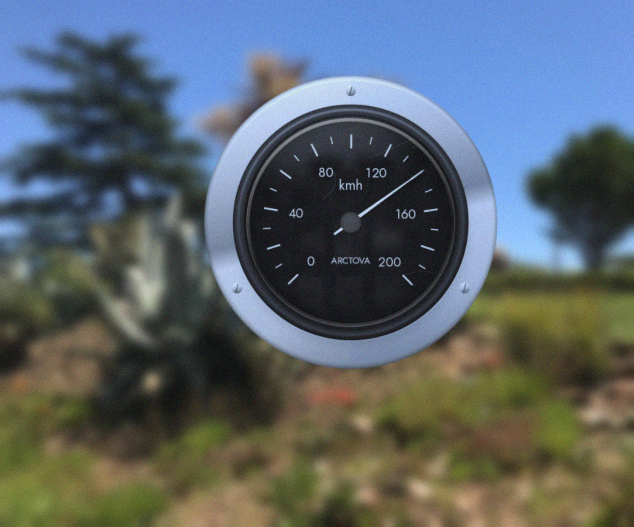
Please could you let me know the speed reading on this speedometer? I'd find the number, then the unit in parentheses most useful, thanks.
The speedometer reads 140 (km/h)
